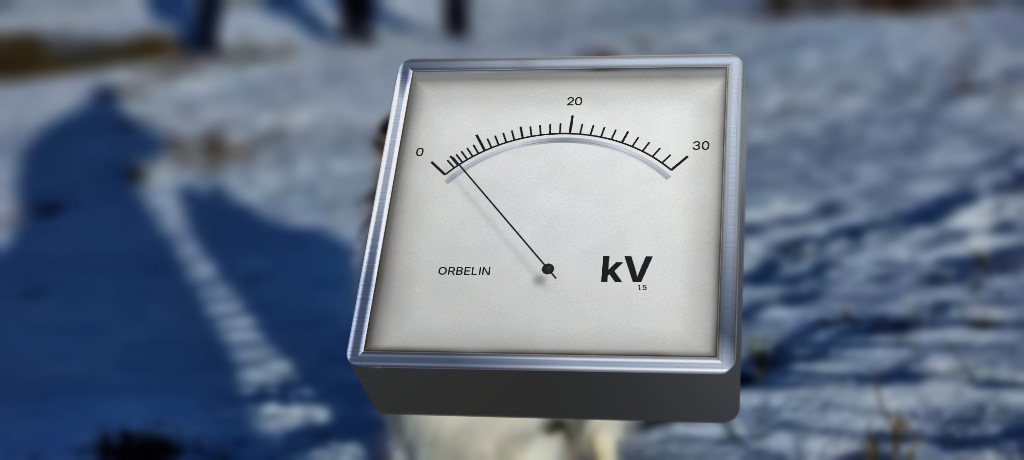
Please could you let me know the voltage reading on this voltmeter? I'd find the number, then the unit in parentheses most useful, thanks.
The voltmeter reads 5 (kV)
